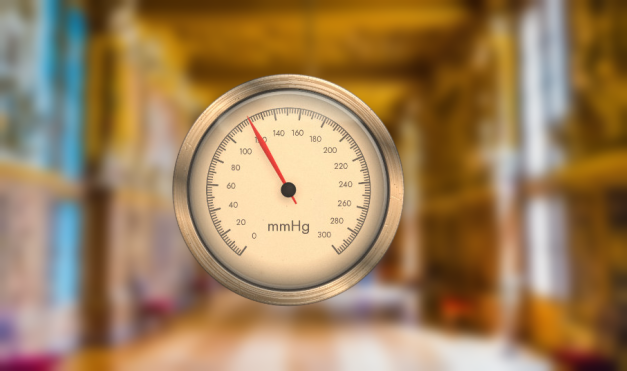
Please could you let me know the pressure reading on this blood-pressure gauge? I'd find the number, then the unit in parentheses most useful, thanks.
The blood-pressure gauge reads 120 (mmHg)
